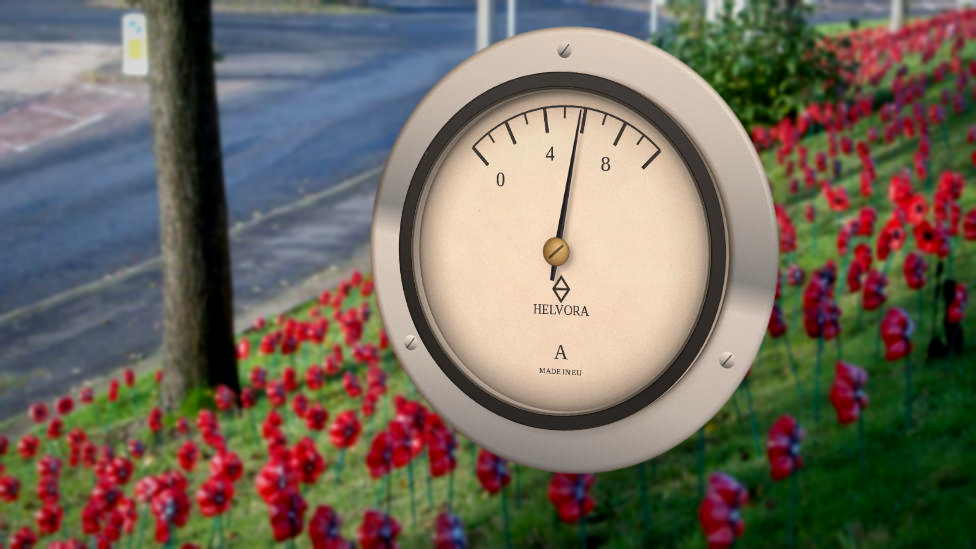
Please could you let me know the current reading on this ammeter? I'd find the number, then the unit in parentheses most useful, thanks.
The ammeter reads 6 (A)
